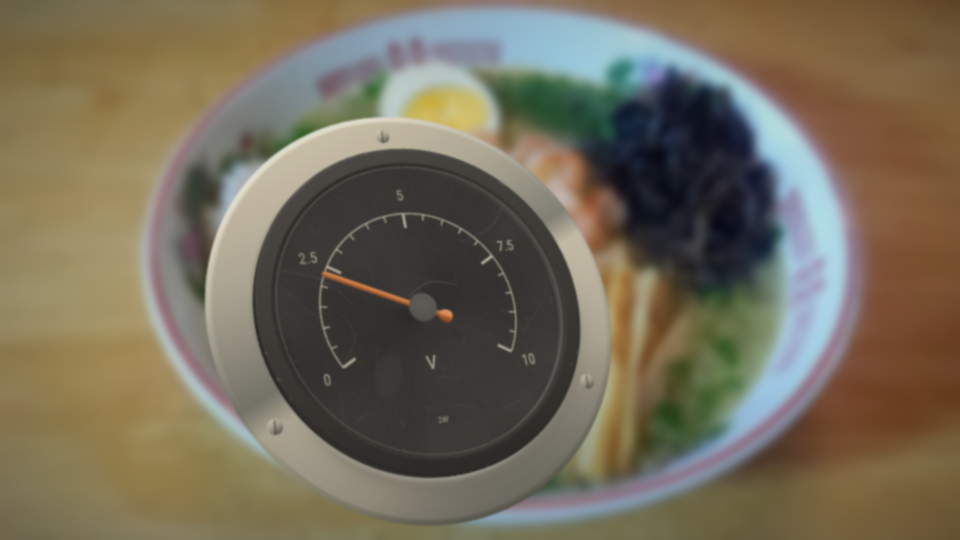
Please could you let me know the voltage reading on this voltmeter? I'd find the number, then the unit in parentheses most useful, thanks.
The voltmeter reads 2.25 (V)
